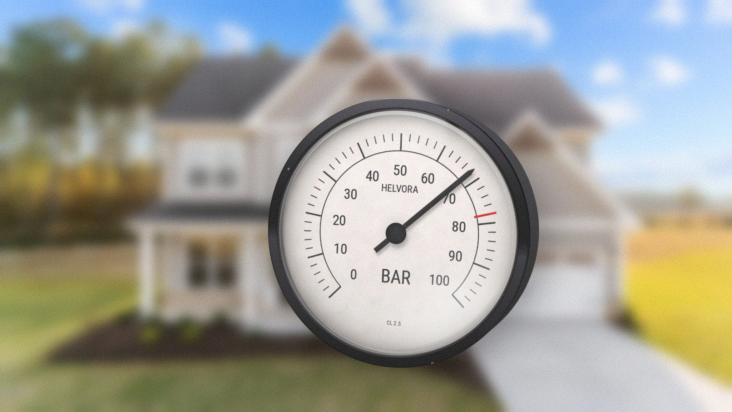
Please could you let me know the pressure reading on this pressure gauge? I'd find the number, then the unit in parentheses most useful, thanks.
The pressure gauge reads 68 (bar)
